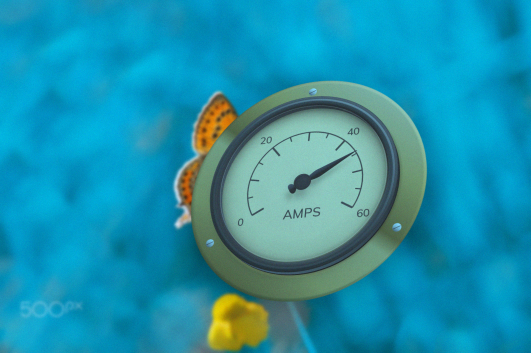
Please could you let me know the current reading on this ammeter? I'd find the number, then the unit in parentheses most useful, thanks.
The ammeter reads 45 (A)
